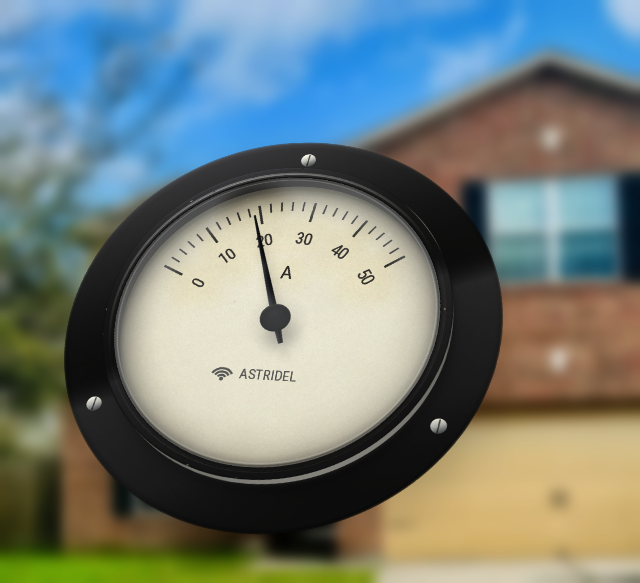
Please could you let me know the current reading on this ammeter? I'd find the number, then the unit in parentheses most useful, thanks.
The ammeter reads 19 (A)
